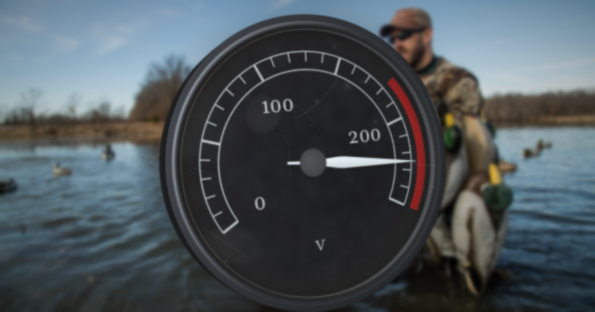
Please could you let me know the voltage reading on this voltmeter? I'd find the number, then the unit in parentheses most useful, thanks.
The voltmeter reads 225 (V)
